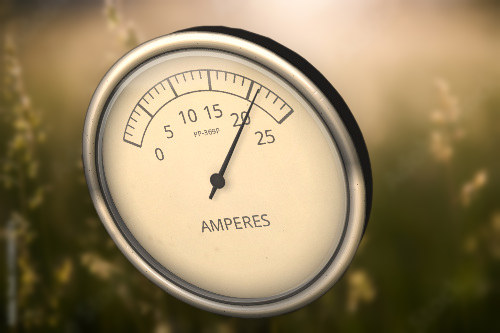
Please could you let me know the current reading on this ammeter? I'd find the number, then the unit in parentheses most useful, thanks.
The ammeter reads 21 (A)
